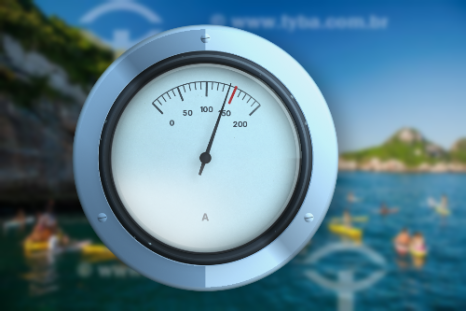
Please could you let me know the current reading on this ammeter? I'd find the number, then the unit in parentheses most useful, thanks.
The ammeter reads 140 (A)
